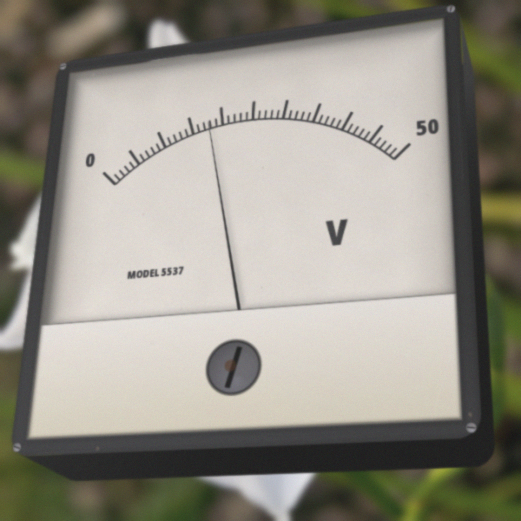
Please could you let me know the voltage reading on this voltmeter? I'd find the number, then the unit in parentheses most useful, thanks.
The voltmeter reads 18 (V)
